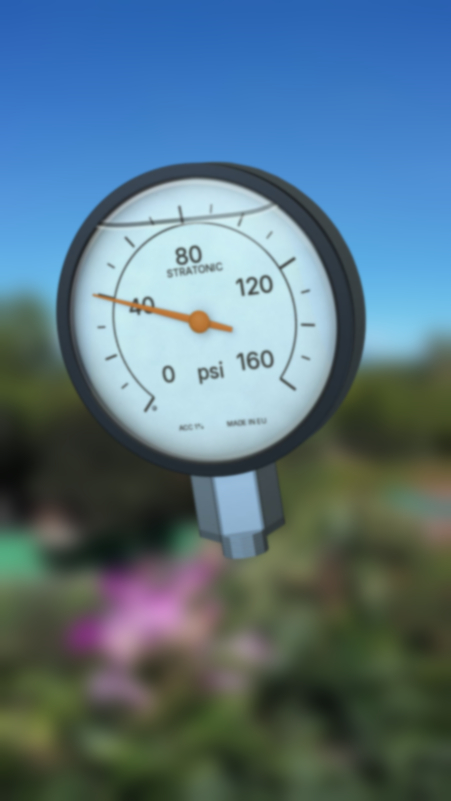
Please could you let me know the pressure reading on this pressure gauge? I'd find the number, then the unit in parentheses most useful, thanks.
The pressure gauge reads 40 (psi)
